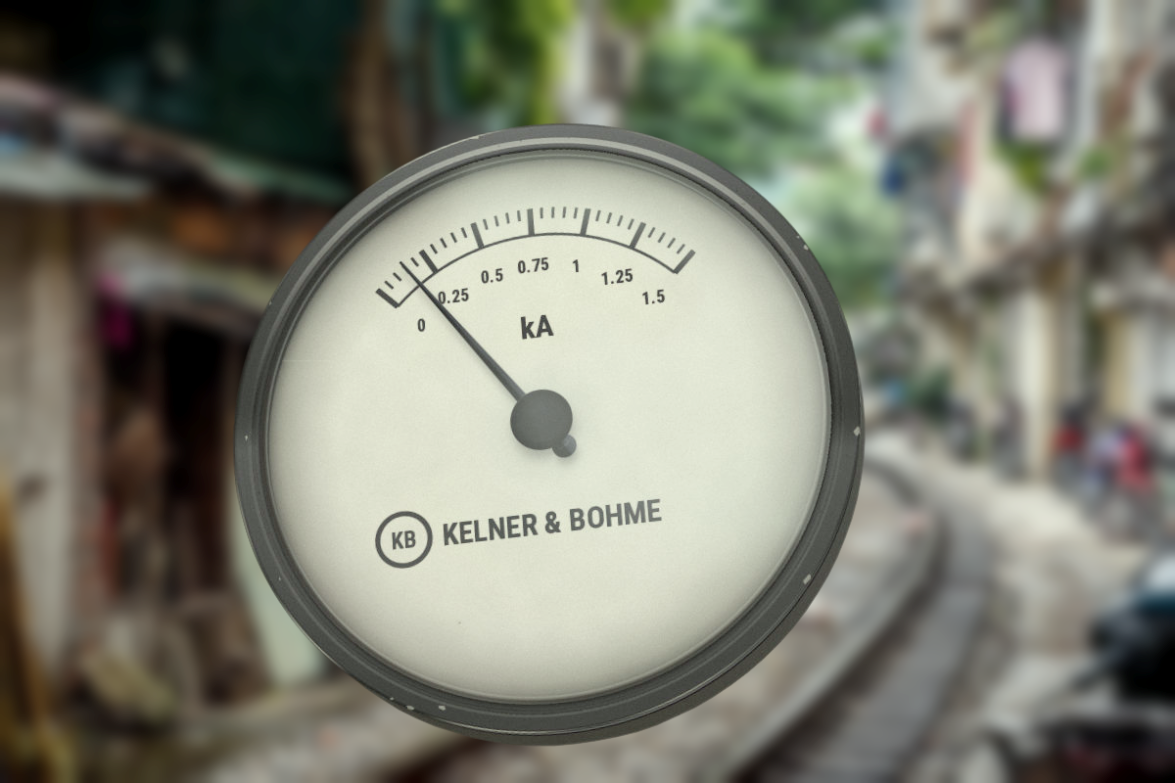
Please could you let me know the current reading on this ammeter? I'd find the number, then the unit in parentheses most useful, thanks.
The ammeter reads 0.15 (kA)
